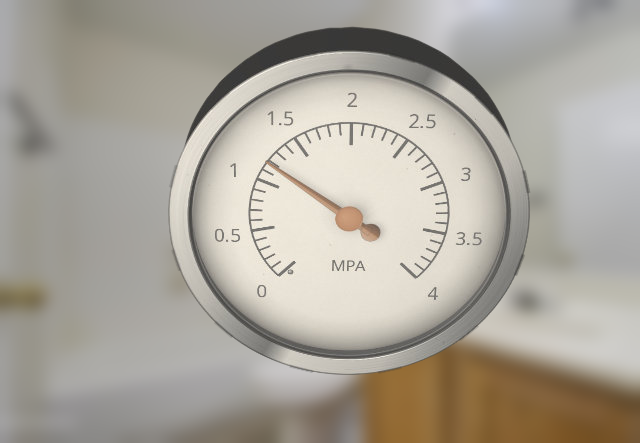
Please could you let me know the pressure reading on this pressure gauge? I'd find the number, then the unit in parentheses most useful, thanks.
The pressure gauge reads 1.2 (MPa)
